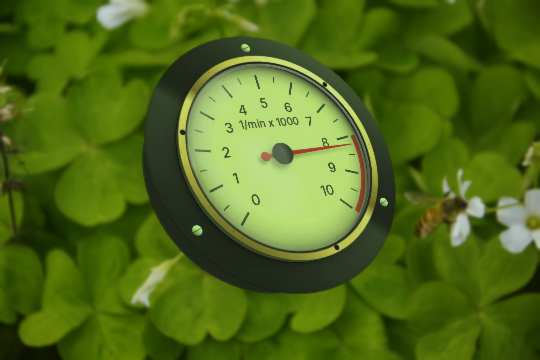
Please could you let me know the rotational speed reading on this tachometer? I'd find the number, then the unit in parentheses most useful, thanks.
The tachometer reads 8250 (rpm)
